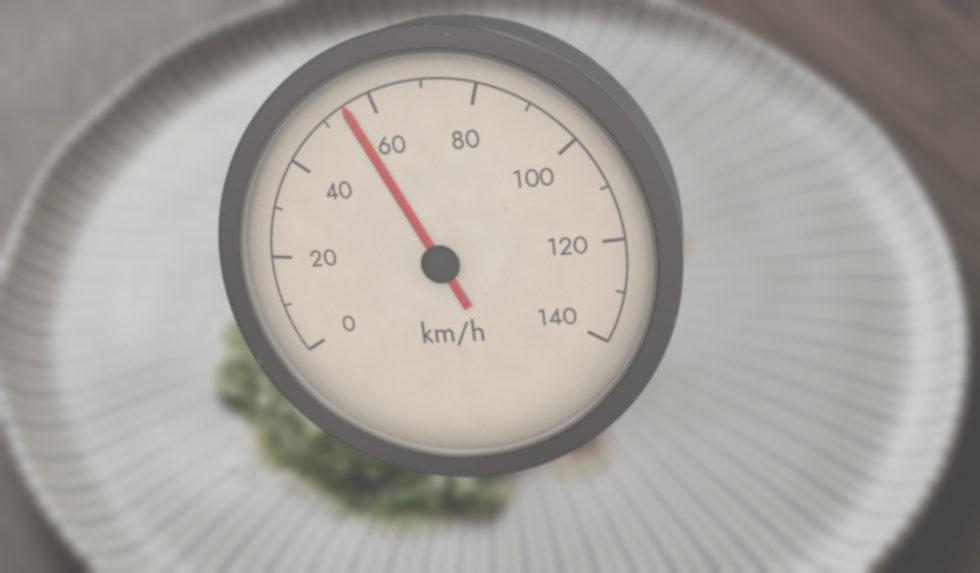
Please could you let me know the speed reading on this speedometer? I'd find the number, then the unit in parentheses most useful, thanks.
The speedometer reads 55 (km/h)
